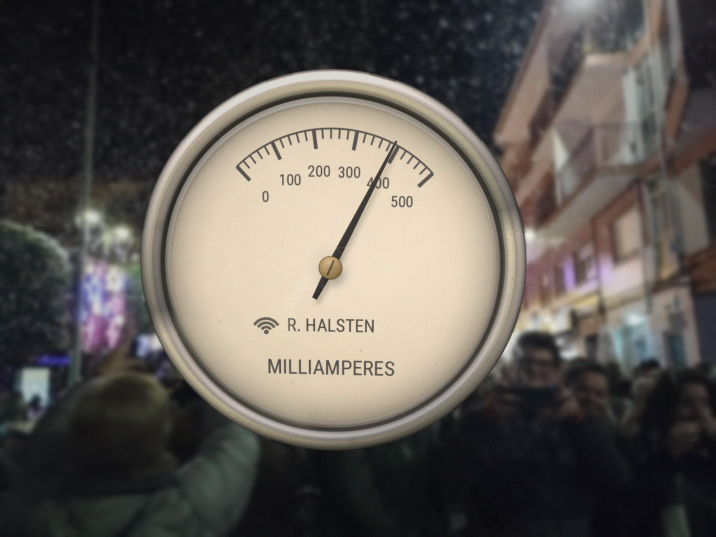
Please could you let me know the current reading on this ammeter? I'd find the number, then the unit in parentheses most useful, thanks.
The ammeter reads 390 (mA)
